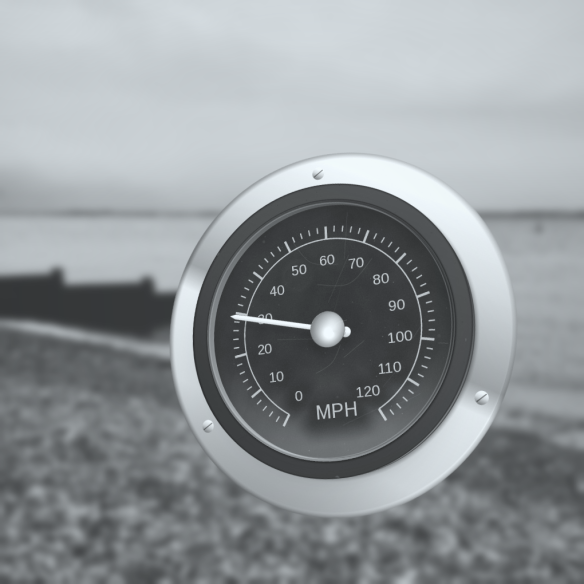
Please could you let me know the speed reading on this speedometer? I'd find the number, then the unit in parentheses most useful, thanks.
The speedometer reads 29 (mph)
